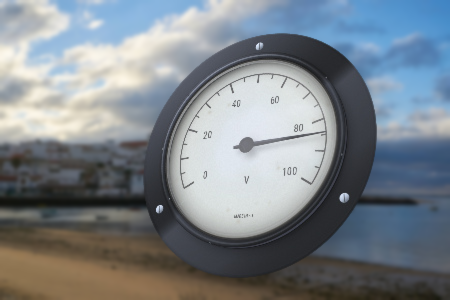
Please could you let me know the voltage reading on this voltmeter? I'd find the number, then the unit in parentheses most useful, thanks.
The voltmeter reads 85 (V)
